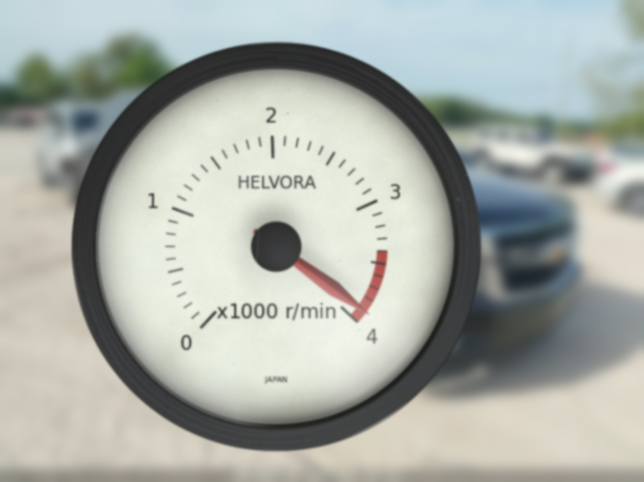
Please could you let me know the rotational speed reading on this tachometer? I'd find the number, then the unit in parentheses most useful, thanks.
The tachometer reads 3900 (rpm)
